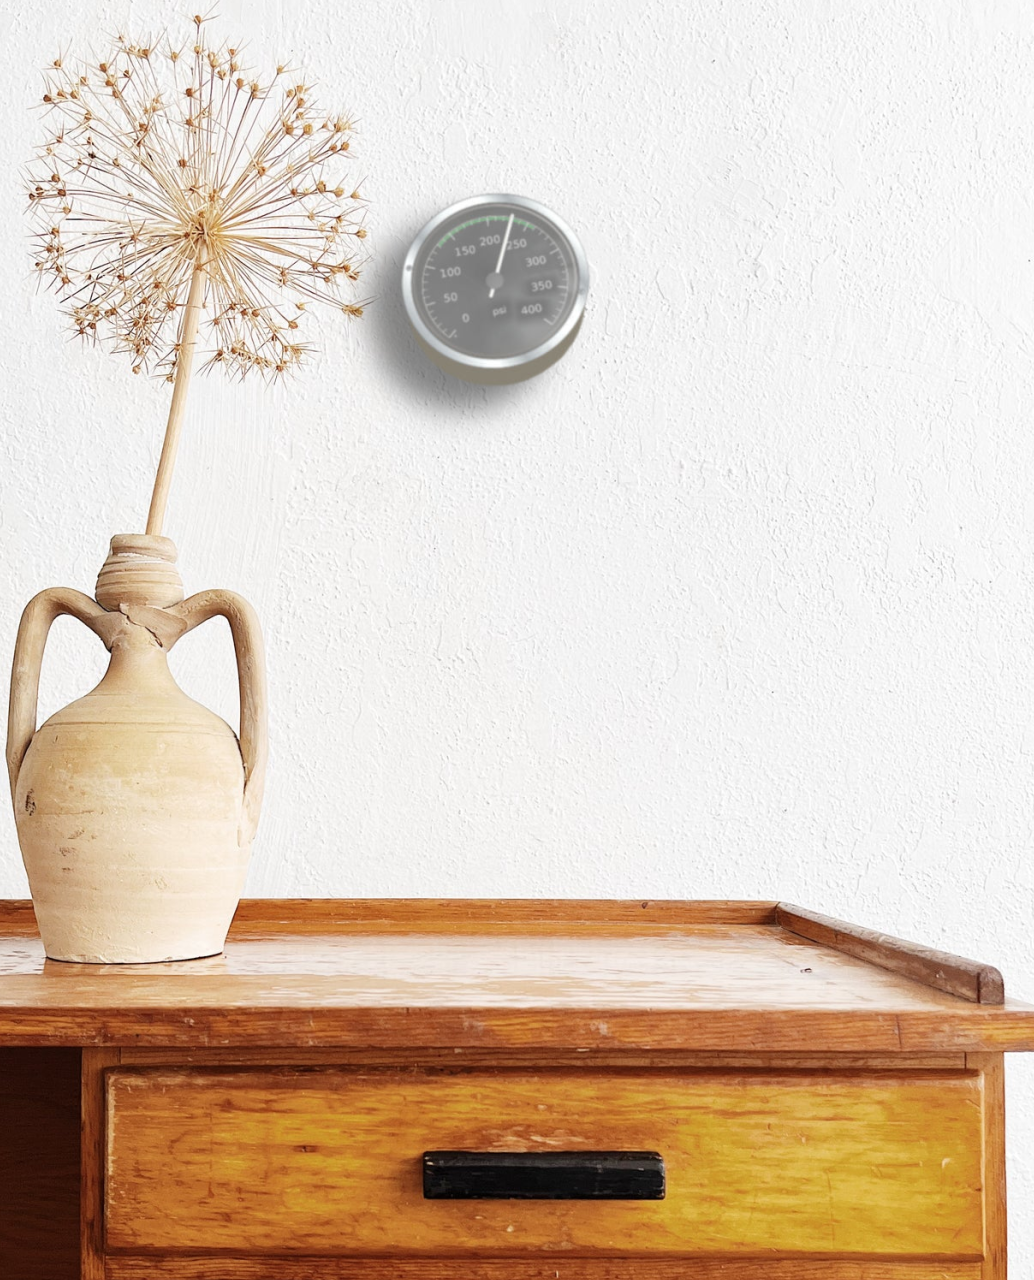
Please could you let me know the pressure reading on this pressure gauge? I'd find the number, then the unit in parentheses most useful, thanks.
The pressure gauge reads 230 (psi)
